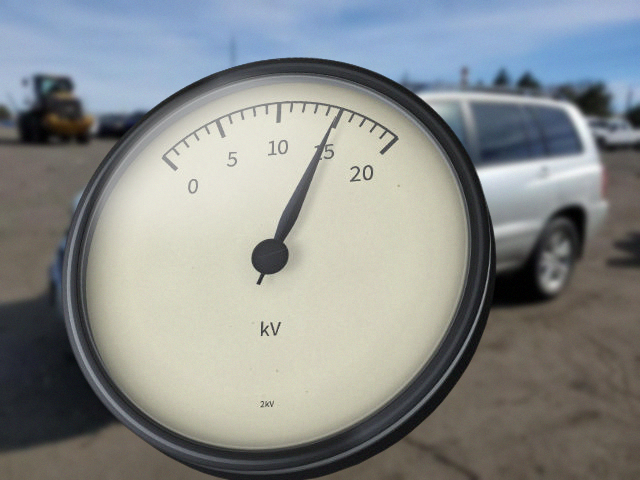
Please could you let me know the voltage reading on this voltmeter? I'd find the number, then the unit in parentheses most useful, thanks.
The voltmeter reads 15 (kV)
